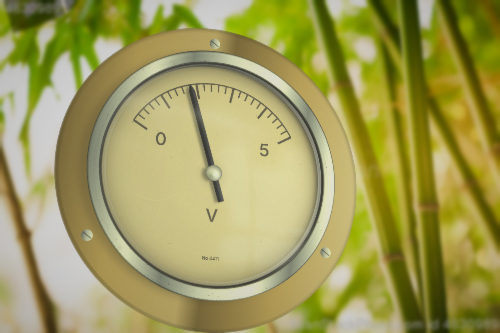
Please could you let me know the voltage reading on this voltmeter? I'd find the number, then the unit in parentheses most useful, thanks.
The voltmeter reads 1.8 (V)
